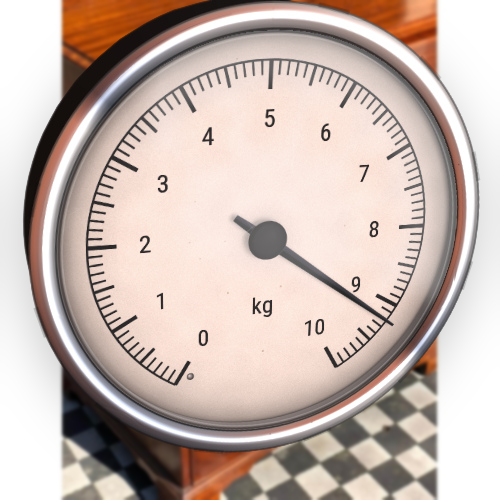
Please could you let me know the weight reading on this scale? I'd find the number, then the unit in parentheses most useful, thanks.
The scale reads 9.2 (kg)
